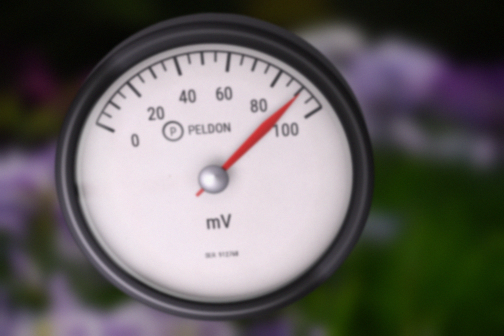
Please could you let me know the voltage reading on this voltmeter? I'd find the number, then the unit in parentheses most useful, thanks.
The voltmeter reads 90 (mV)
